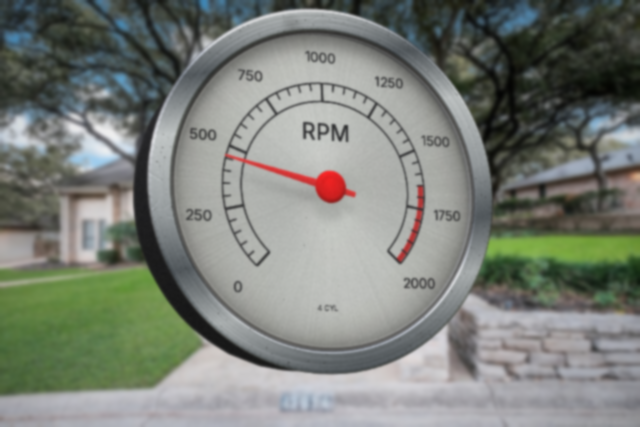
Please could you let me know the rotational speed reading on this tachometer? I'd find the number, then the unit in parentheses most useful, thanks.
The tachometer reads 450 (rpm)
